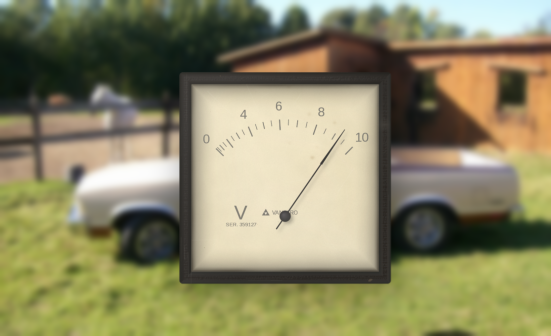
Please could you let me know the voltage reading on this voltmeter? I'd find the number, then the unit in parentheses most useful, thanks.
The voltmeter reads 9.25 (V)
